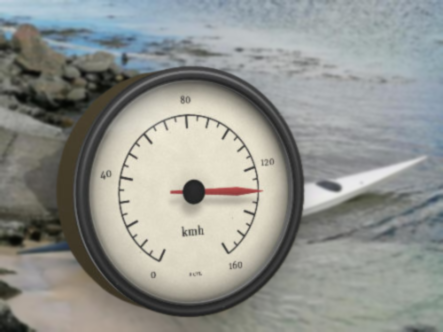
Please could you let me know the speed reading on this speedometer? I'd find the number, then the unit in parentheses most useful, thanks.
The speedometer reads 130 (km/h)
